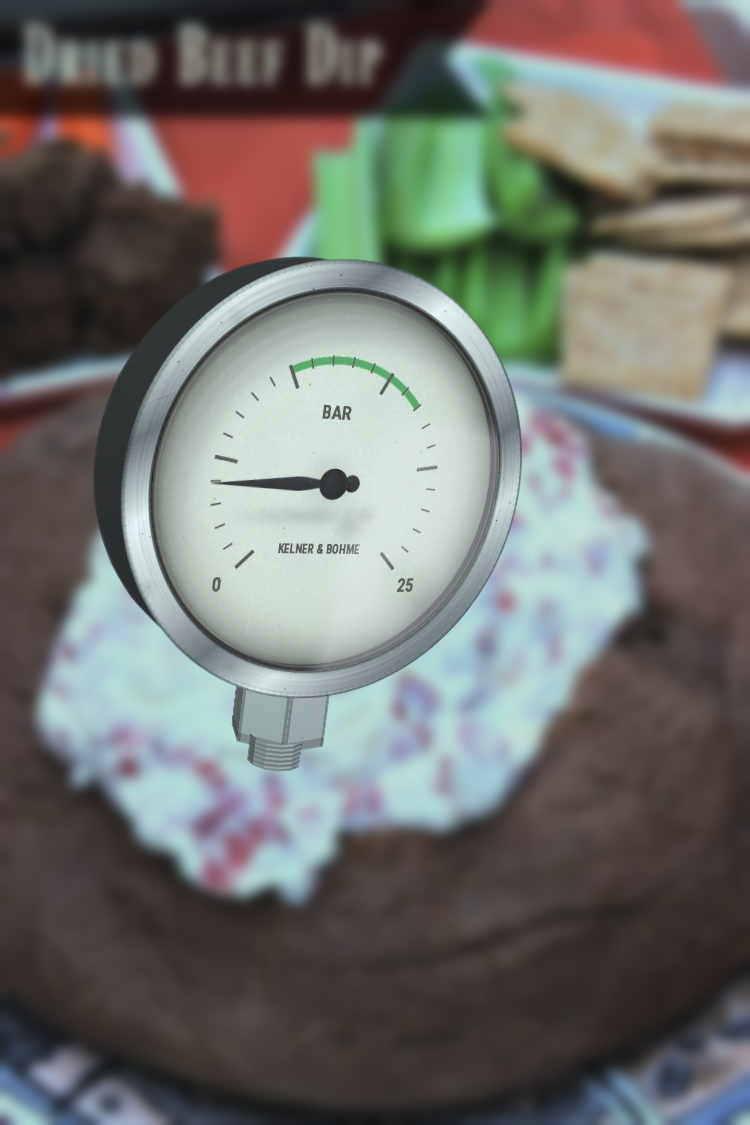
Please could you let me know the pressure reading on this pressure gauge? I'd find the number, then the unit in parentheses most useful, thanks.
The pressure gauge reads 4 (bar)
